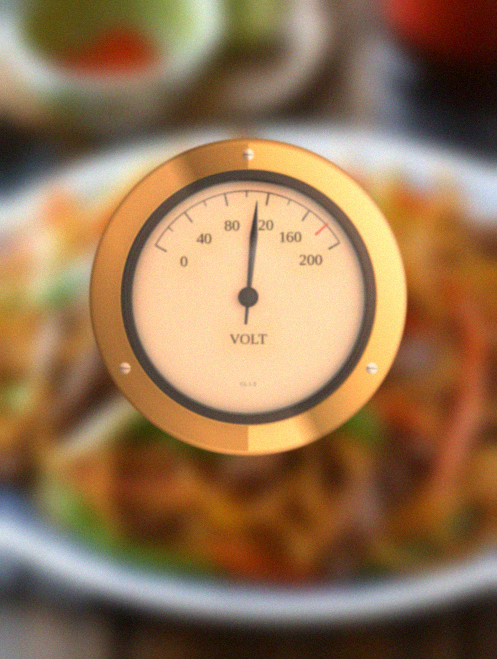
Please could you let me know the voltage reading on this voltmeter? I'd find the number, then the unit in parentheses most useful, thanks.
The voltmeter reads 110 (V)
